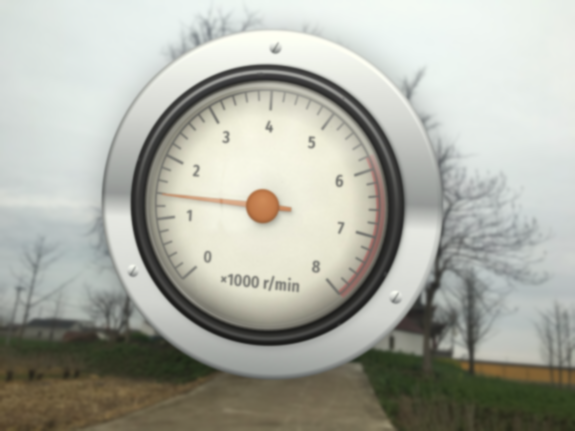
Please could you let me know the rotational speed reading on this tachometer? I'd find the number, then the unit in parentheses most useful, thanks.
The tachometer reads 1400 (rpm)
